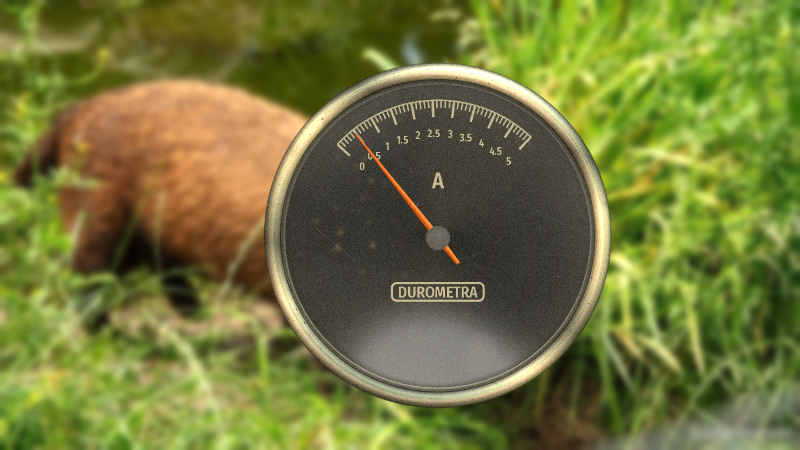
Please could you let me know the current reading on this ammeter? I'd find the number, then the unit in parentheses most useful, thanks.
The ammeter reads 0.5 (A)
